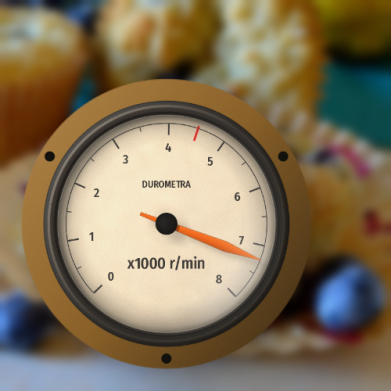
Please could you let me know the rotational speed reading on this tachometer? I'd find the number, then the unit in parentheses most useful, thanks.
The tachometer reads 7250 (rpm)
